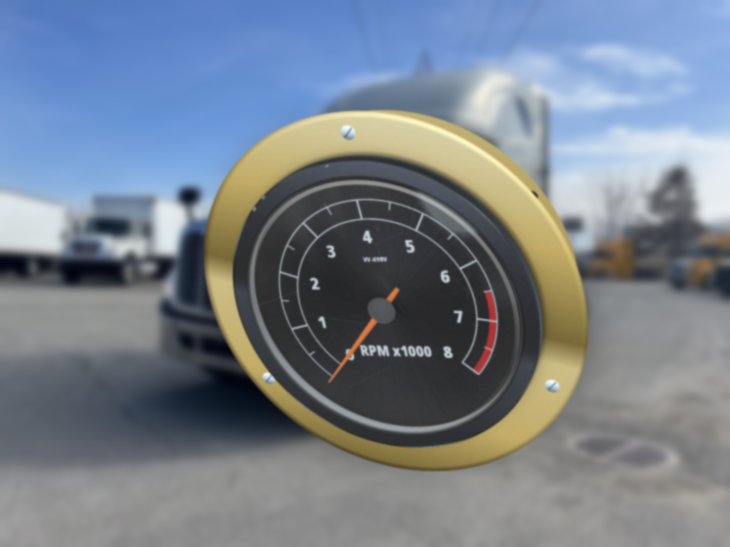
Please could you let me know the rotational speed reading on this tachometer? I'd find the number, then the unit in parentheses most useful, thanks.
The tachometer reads 0 (rpm)
